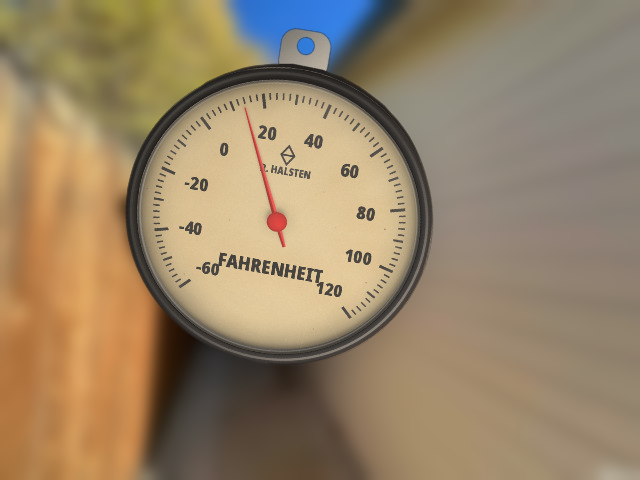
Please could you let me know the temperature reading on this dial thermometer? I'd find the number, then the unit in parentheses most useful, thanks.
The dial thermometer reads 14 (°F)
